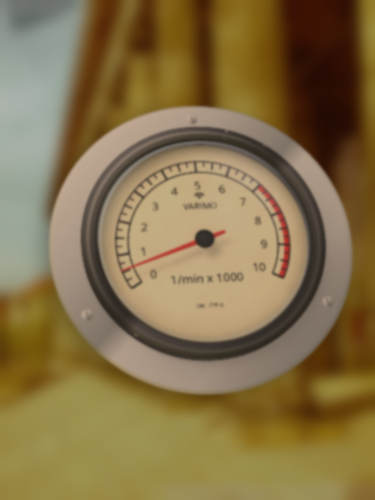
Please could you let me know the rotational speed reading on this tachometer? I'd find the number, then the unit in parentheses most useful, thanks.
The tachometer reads 500 (rpm)
